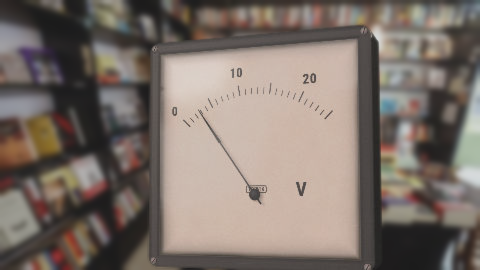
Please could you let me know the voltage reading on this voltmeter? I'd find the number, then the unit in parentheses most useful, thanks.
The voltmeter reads 3 (V)
